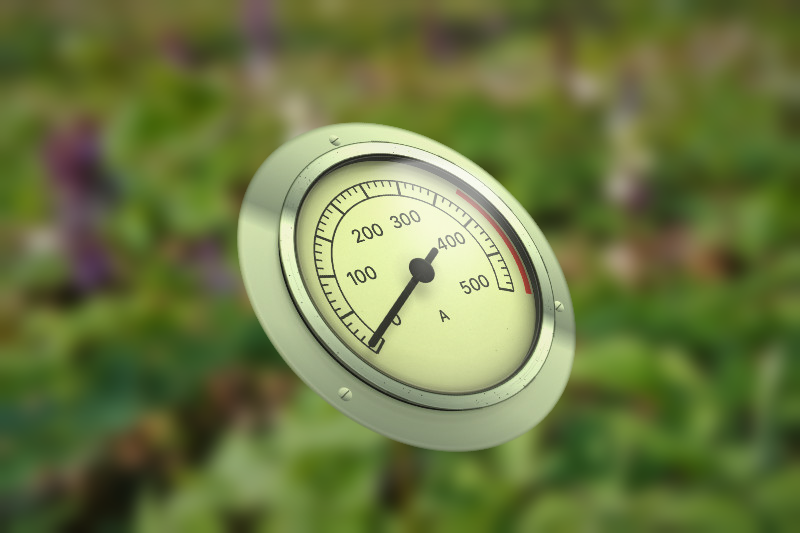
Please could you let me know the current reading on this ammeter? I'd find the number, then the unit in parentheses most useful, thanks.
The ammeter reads 10 (A)
